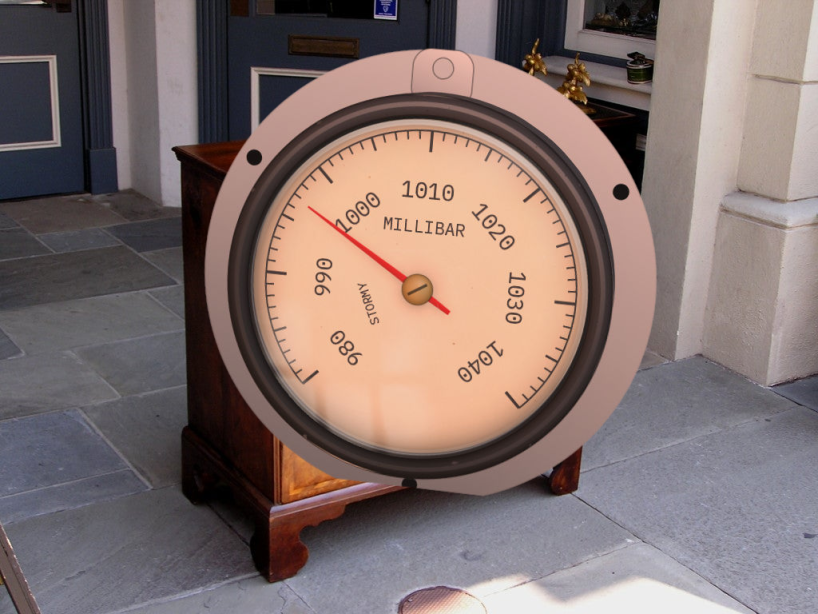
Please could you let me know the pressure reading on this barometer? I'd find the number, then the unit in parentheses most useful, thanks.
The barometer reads 997 (mbar)
